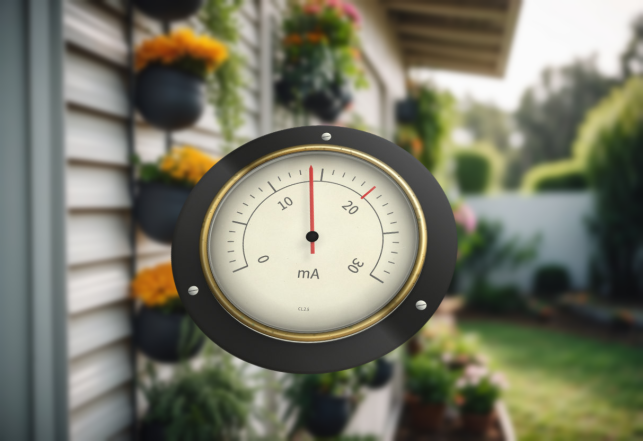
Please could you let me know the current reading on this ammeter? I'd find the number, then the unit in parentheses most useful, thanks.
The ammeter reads 14 (mA)
